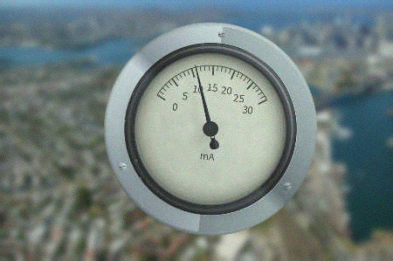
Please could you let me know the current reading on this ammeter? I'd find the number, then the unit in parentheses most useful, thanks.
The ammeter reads 11 (mA)
